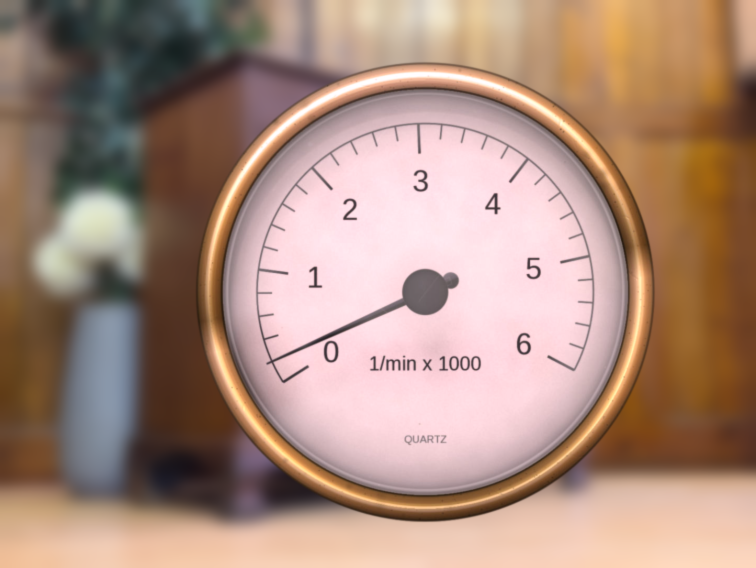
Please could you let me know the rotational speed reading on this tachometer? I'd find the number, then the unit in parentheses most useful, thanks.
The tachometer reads 200 (rpm)
